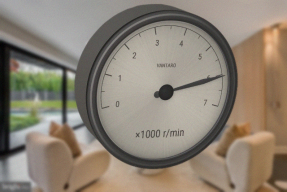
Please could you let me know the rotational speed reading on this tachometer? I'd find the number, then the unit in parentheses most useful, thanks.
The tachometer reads 6000 (rpm)
